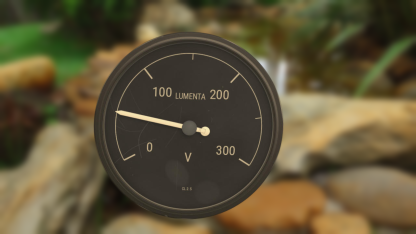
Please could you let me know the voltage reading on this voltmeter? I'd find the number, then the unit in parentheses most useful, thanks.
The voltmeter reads 50 (V)
